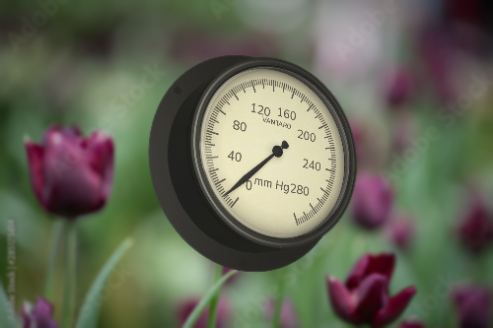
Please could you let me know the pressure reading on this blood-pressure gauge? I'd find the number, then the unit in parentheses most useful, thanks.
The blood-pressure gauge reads 10 (mmHg)
